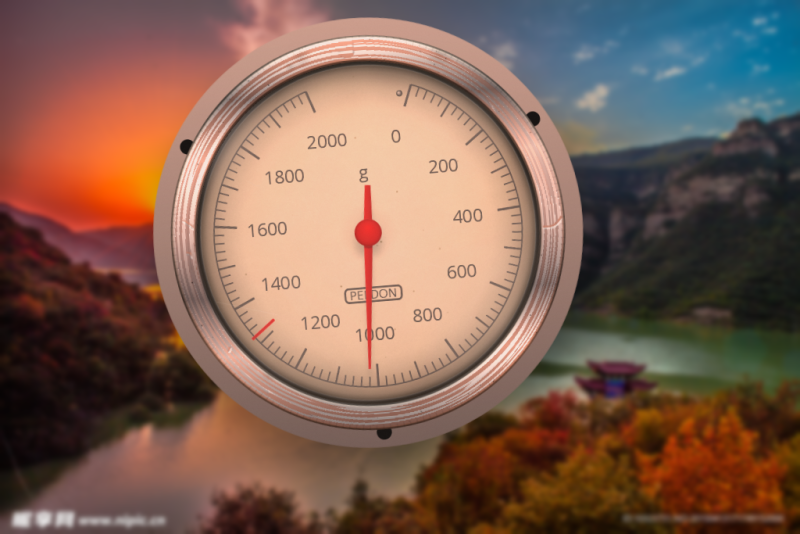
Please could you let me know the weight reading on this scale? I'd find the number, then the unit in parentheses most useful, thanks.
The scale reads 1020 (g)
